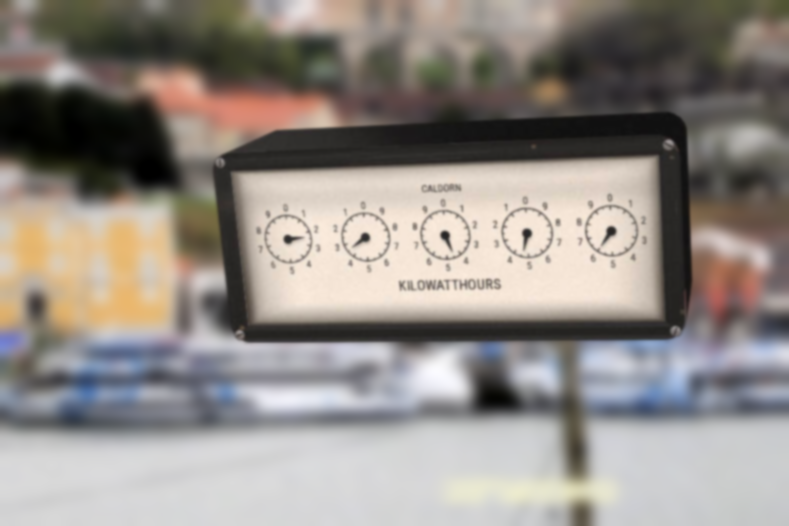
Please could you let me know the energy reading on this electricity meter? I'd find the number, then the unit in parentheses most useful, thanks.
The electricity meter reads 23446 (kWh)
